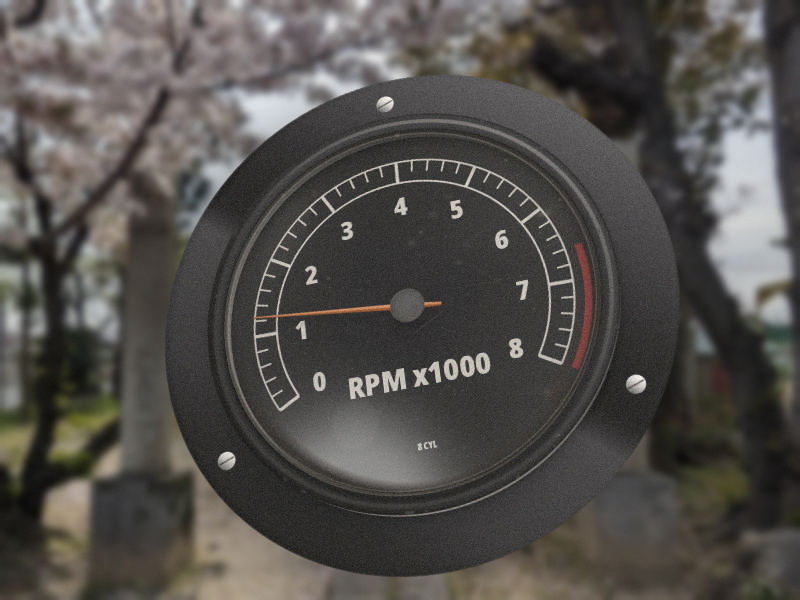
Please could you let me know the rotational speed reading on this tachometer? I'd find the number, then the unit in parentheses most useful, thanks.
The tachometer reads 1200 (rpm)
